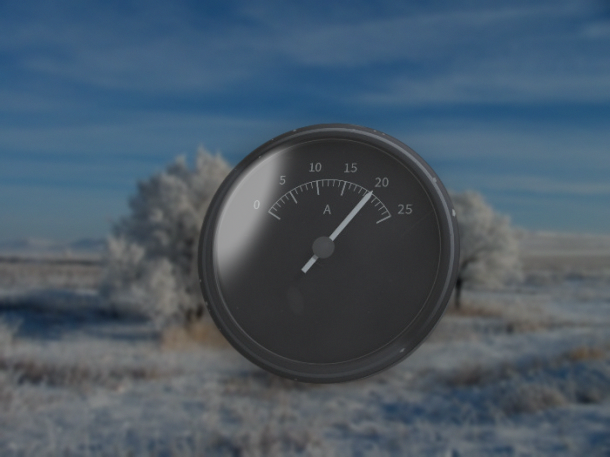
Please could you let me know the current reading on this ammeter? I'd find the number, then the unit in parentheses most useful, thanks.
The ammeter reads 20 (A)
